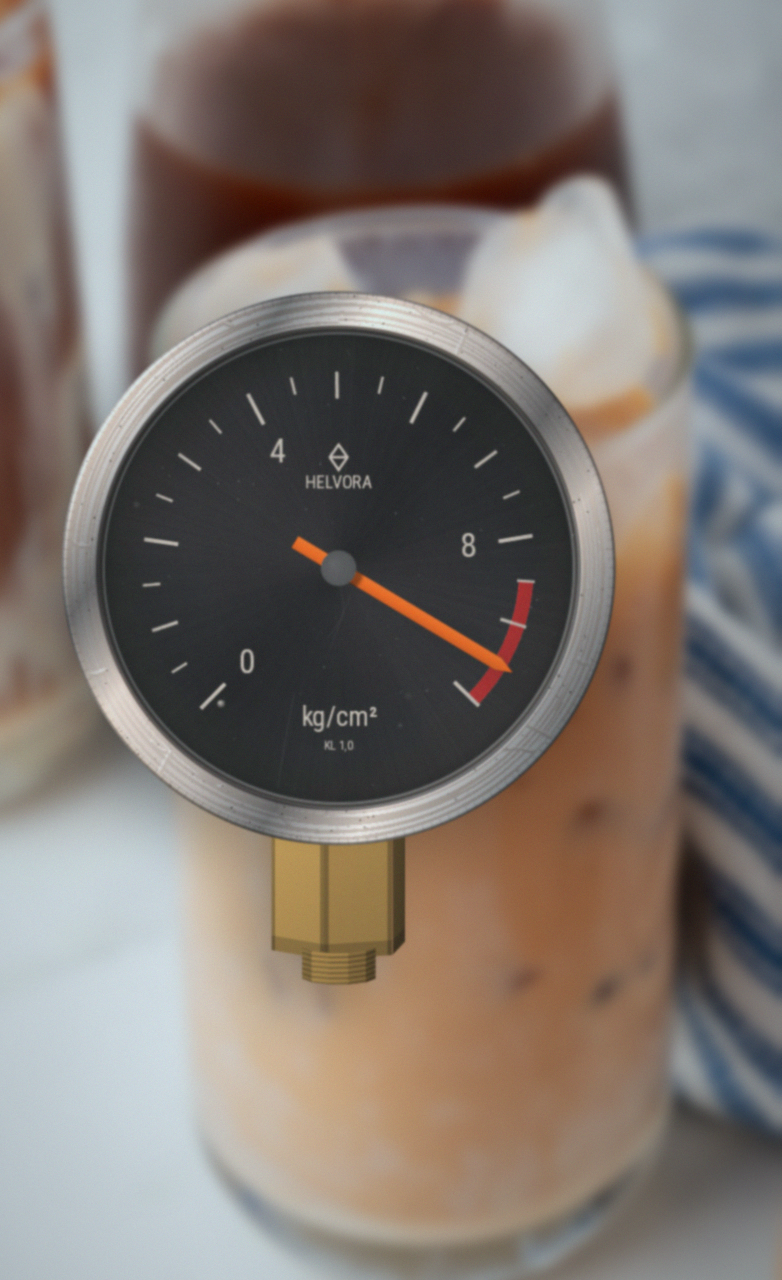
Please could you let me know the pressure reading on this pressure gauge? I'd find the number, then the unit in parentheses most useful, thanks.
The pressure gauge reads 9.5 (kg/cm²)
